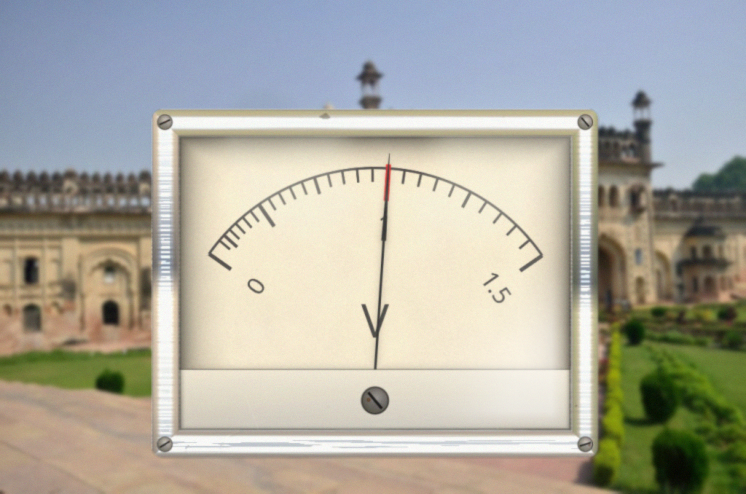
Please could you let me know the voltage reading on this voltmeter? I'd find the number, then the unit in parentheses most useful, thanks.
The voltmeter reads 1 (V)
